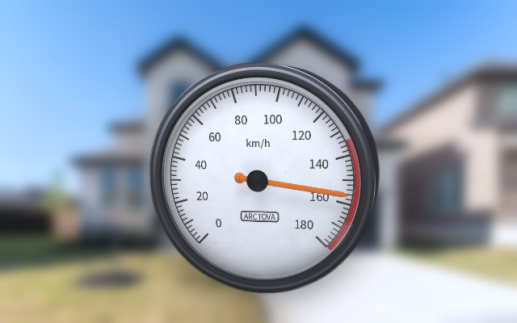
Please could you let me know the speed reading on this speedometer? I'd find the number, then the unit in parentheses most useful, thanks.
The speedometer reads 156 (km/h)
